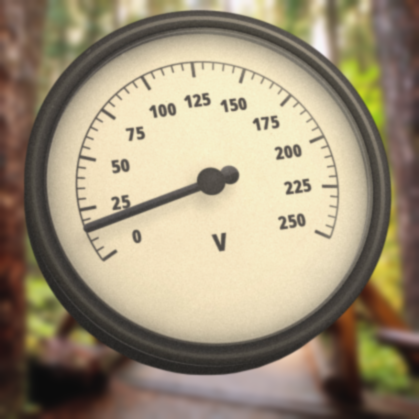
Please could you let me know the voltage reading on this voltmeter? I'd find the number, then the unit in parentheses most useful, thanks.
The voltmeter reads 15 (V)
